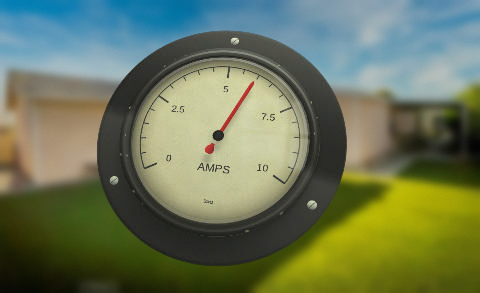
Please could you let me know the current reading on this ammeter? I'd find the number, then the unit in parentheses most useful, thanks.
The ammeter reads 6 (A)
